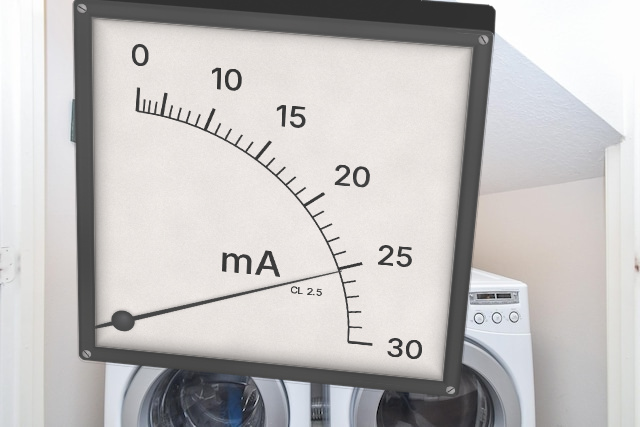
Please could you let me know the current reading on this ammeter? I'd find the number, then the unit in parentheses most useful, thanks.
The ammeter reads 25 (mA)
